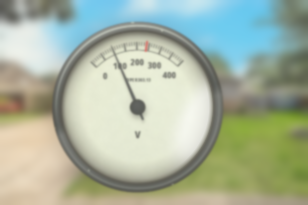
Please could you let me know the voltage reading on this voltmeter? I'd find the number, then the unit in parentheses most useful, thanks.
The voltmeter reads 100 (V)
